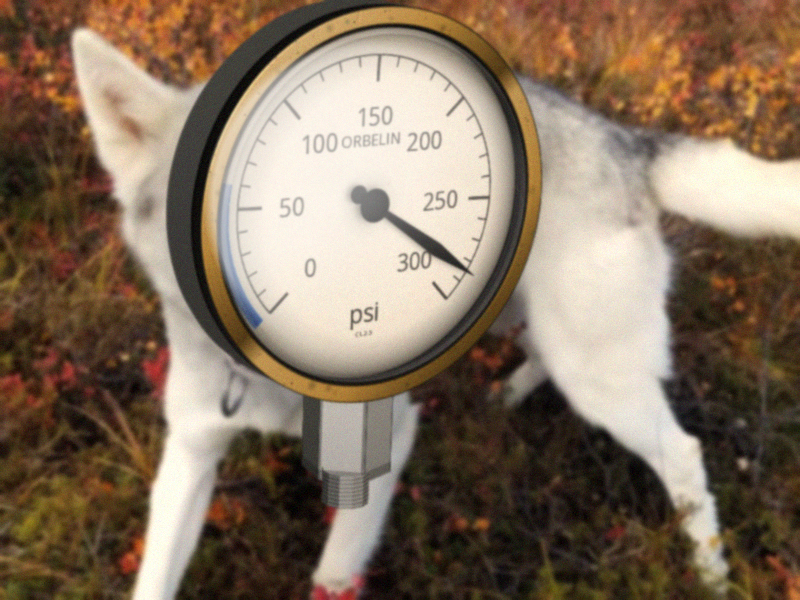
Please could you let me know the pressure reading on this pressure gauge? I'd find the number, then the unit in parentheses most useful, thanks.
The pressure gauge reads 285 (psi)
